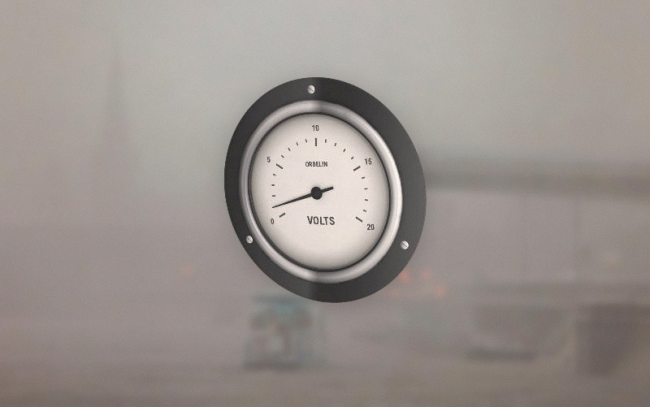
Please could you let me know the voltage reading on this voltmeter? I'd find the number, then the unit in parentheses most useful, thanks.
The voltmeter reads 1 (V)
